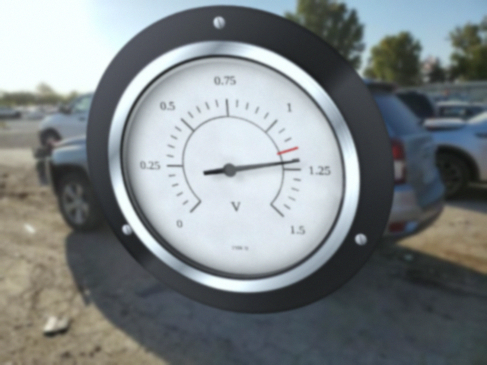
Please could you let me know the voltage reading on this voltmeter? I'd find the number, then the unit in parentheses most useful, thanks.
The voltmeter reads 1.2 (V)
